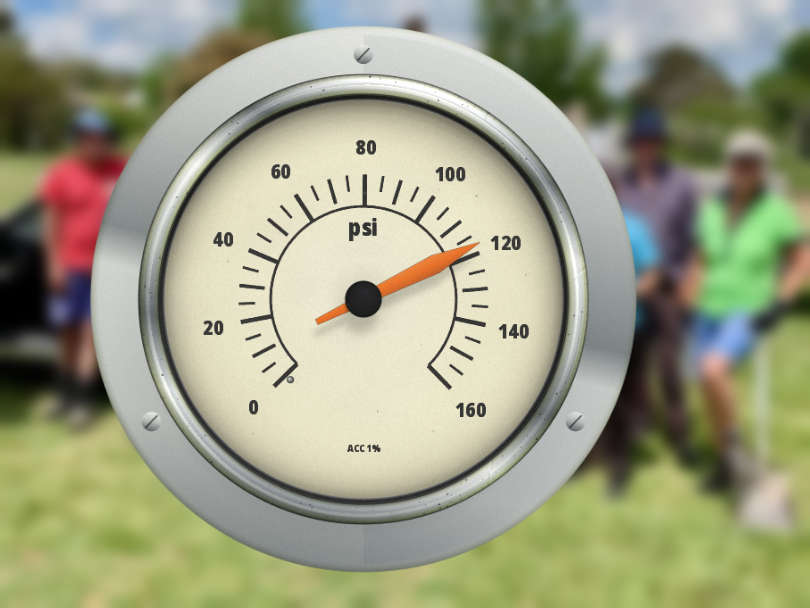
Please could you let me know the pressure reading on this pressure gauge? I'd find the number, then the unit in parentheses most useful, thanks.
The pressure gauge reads 117.5 (psi)
